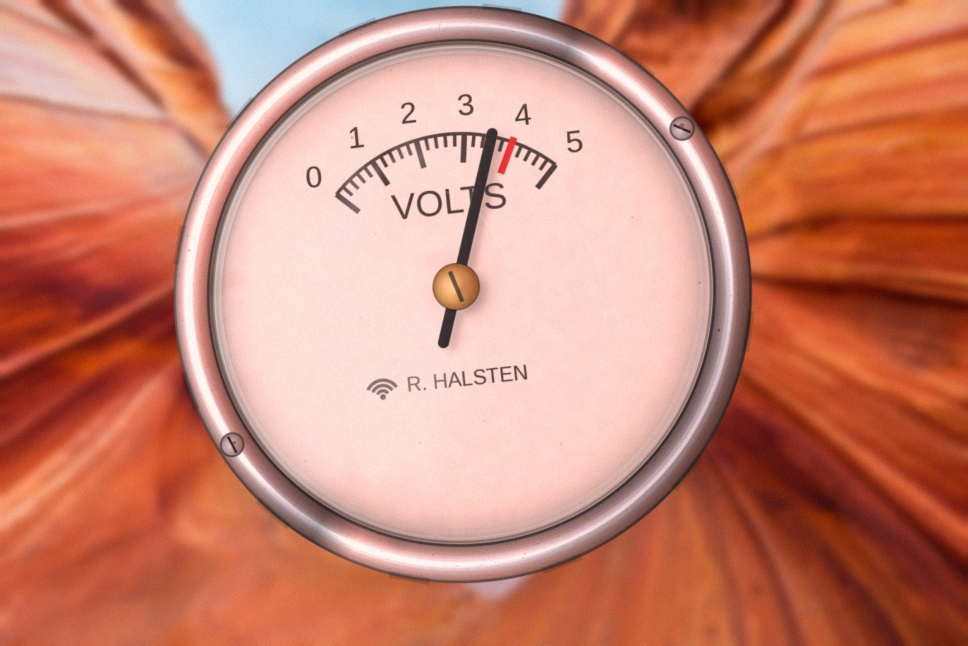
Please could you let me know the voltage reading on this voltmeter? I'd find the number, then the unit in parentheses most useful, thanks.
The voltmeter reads 3.6 (V)
